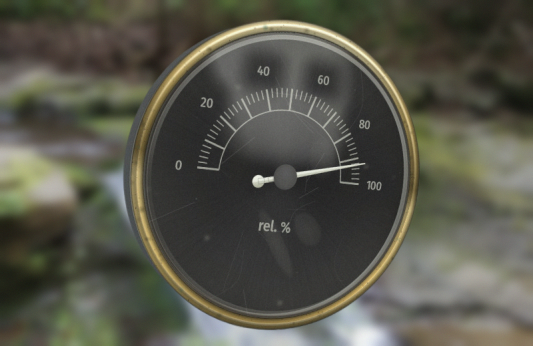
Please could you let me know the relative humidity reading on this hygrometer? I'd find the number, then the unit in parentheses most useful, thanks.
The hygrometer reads 92 (%)
